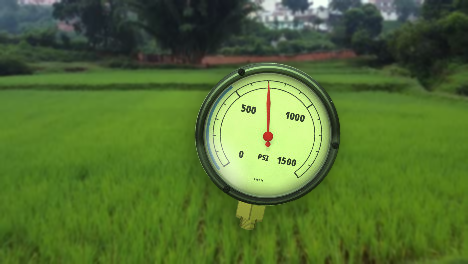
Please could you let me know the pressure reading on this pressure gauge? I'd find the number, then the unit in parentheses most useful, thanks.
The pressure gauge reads 700 (psi)
